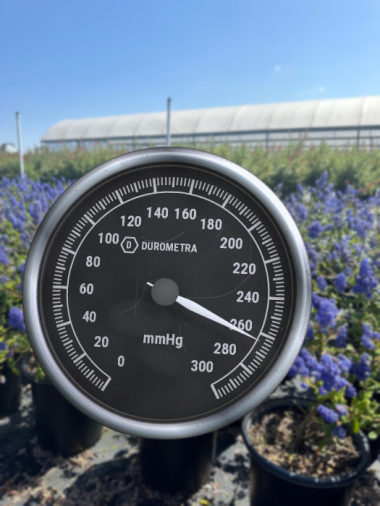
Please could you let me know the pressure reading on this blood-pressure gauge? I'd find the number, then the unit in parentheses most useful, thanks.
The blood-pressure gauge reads 264 (mmHg)
